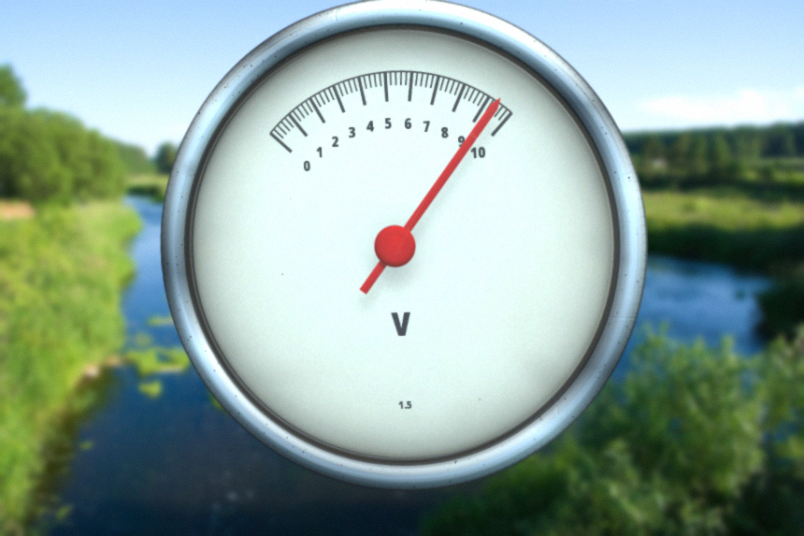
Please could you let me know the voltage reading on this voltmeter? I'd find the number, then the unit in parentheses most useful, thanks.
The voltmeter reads 9.4 (V)
